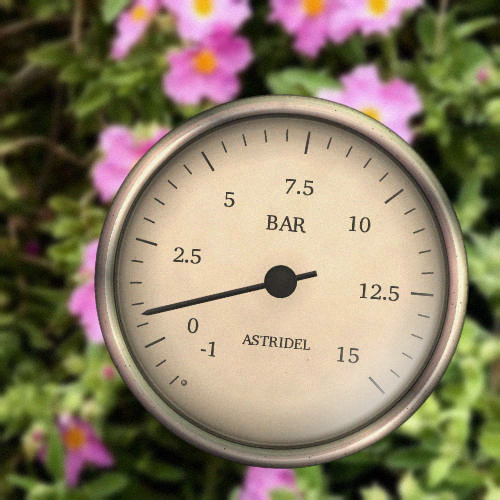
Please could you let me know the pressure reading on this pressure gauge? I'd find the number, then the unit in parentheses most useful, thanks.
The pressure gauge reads 0.75 (bar)
